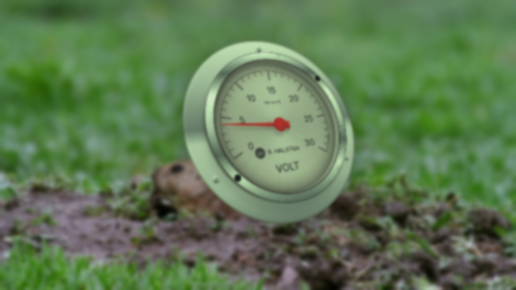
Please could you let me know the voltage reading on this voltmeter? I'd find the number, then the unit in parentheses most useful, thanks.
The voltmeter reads 4 (V)
